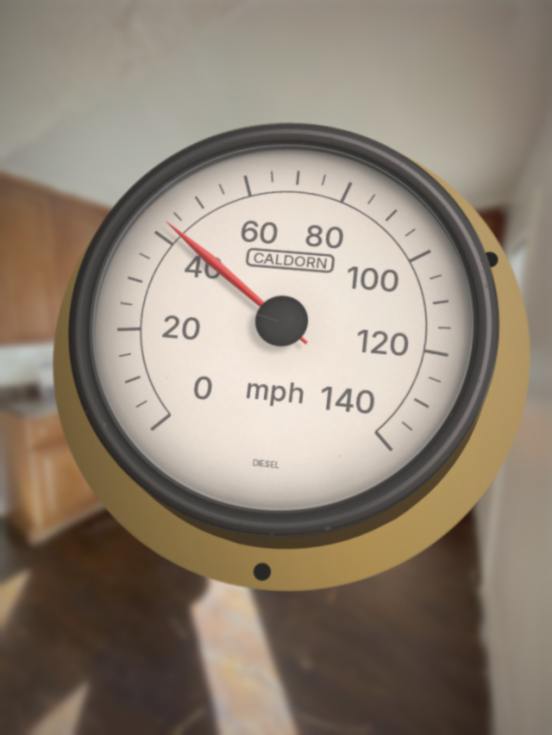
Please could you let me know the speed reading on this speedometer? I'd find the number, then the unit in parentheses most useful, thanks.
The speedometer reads 42.5 (mph)
